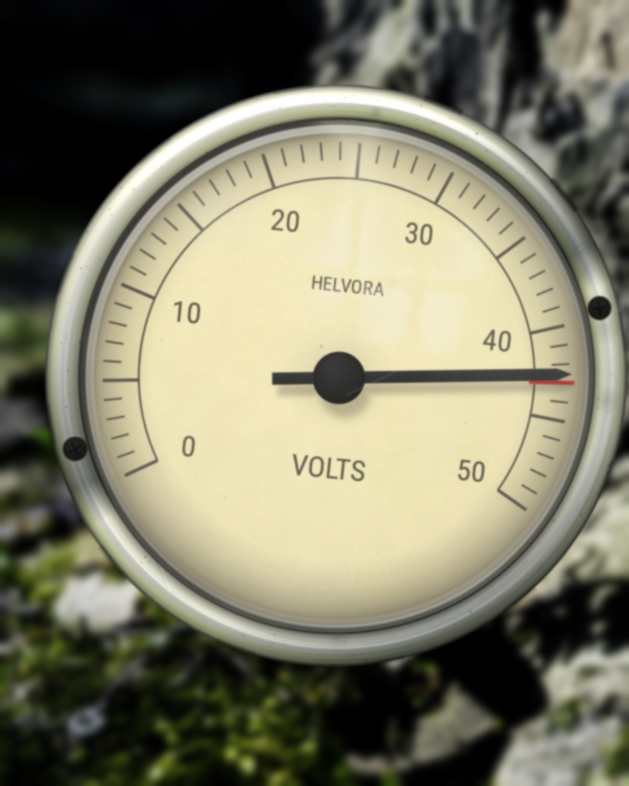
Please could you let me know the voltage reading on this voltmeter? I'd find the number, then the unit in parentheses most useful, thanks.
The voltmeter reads 42.5 (V)
